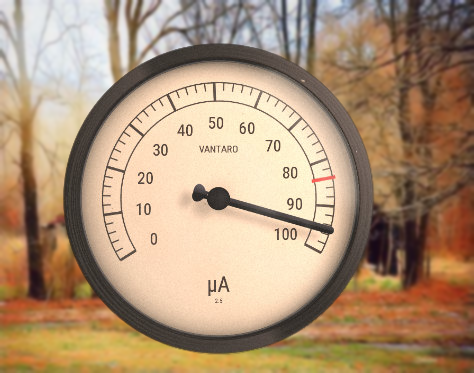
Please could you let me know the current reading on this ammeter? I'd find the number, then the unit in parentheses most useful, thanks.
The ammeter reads 95 (µA)
